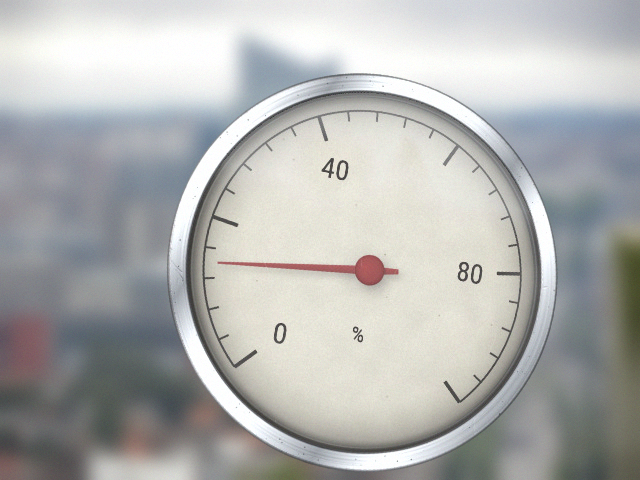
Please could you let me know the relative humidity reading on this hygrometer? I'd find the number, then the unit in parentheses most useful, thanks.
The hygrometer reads 14 (%)
